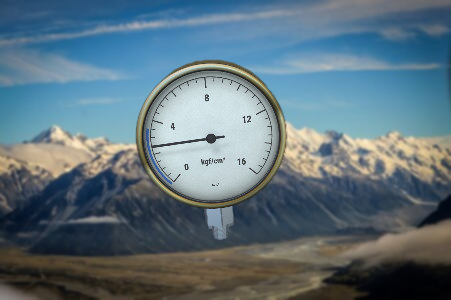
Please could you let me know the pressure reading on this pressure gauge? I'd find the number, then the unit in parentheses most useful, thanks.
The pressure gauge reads 2.5 (kg/cm²)
